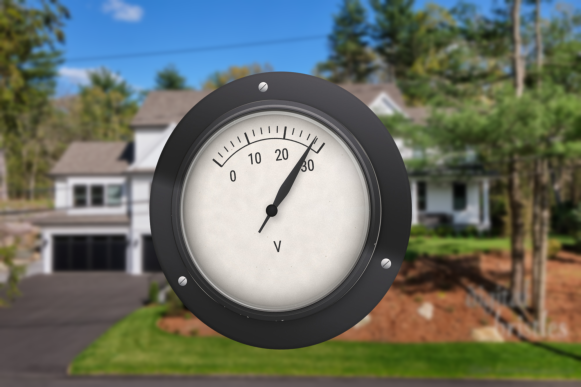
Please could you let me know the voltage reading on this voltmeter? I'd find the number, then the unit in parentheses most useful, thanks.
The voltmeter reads 28 (V)
